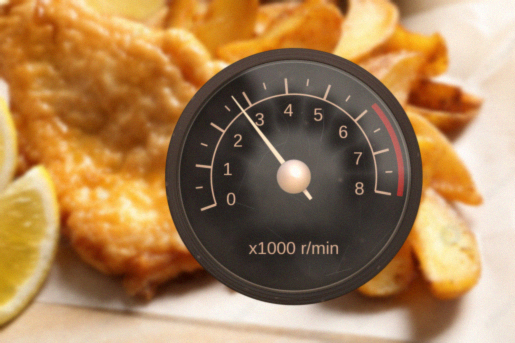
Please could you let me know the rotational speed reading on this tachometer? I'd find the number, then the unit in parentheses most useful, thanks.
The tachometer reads 2750 (rpm)
